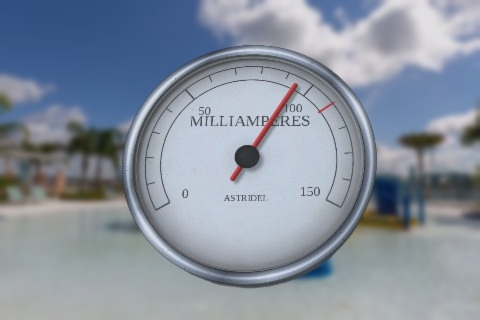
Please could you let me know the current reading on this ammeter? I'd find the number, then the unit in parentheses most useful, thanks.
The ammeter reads 95 (mA)
